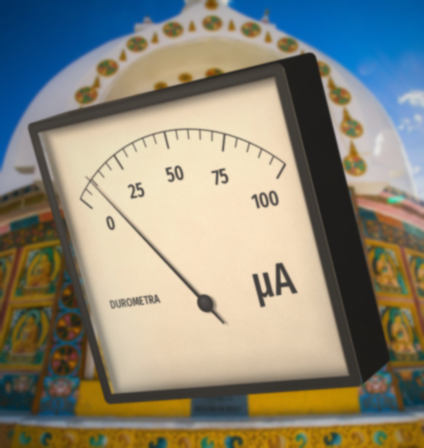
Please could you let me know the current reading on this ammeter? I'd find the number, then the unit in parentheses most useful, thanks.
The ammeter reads 10 (µA)
